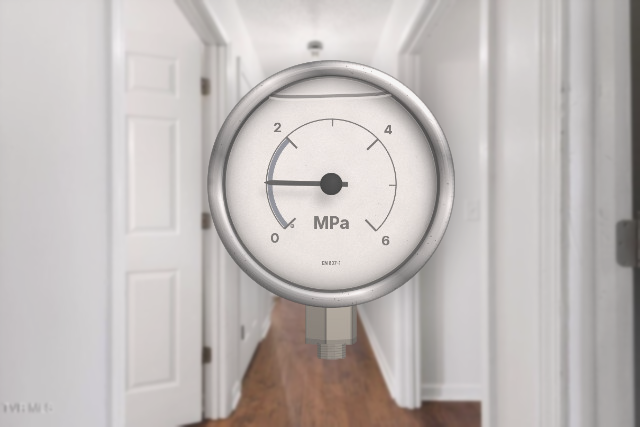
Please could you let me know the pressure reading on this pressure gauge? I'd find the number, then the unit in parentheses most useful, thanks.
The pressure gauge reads 1 (MPa)
